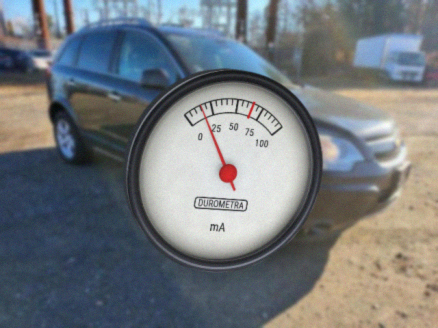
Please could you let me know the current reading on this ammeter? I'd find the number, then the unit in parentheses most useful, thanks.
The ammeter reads 15 (mA)
